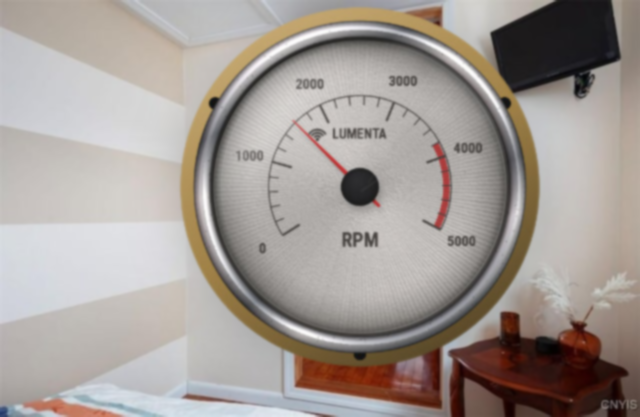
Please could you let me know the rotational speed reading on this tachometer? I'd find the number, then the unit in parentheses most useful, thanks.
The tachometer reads 1600 (rpm)
